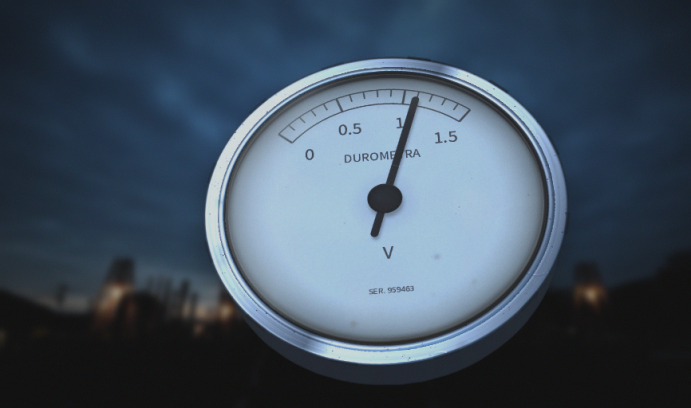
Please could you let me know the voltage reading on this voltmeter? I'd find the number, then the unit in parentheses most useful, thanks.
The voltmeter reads 1.1 (V)
